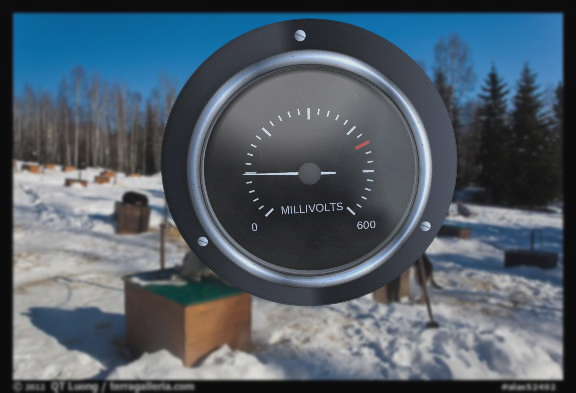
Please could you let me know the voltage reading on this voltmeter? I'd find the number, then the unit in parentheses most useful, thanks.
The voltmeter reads 100 (mV)
